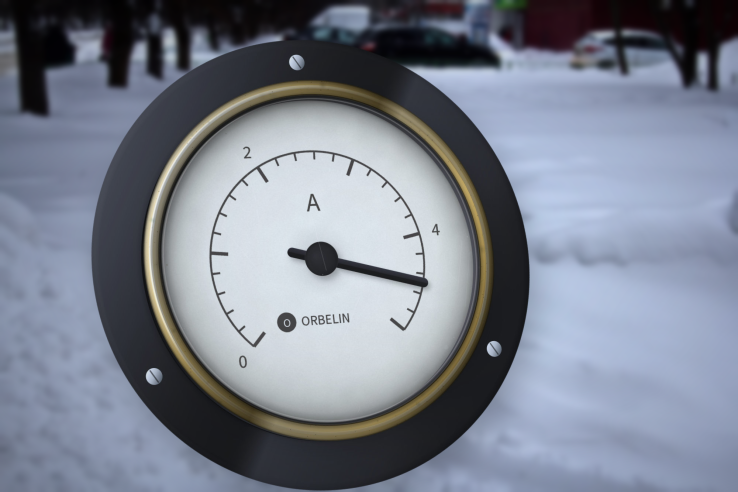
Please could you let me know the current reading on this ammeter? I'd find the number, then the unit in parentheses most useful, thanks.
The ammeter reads 4.5 (A)
